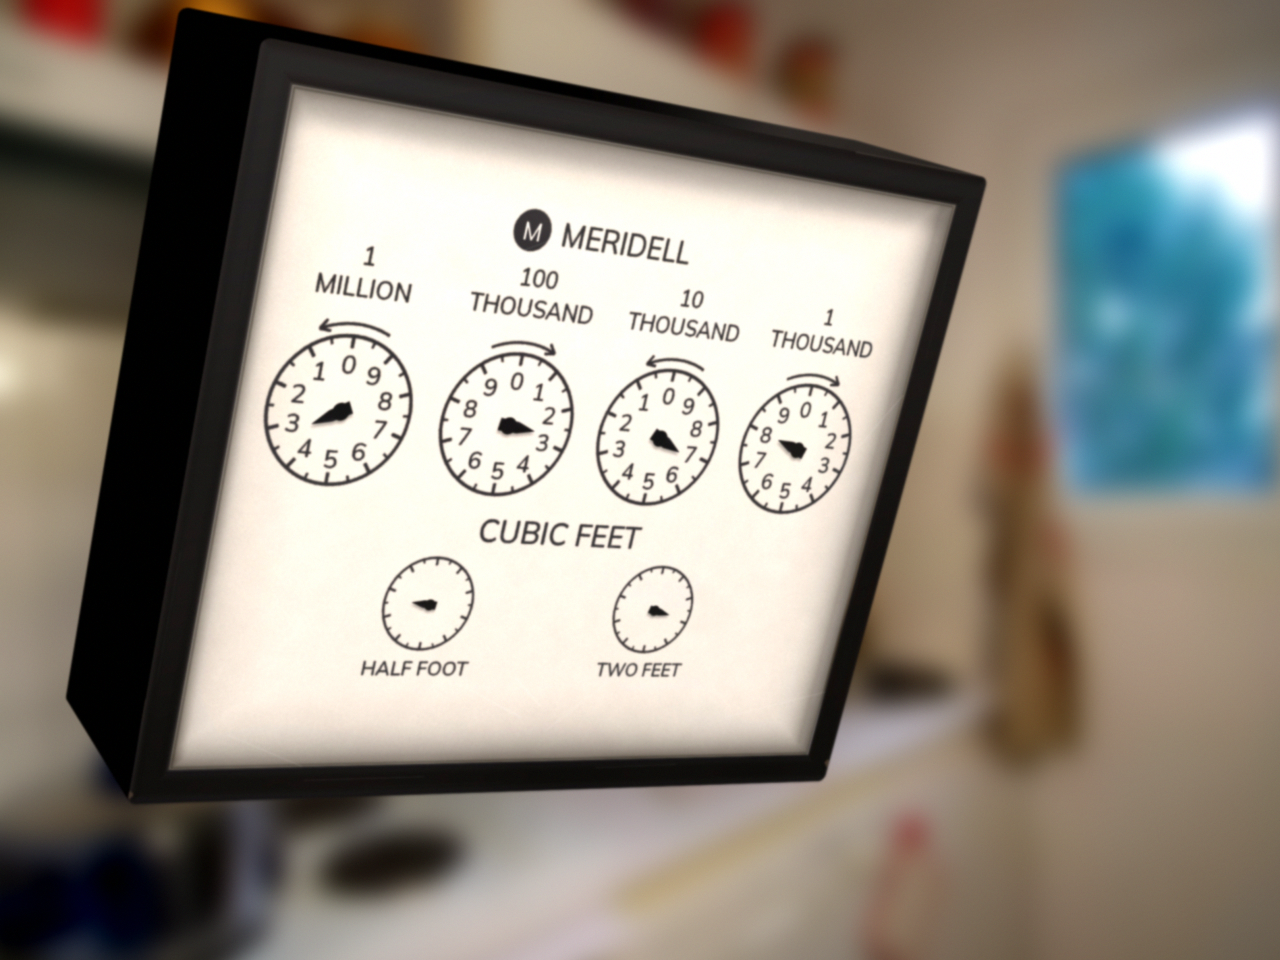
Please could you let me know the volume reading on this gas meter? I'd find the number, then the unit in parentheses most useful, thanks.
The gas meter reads 326800 (ft³)
